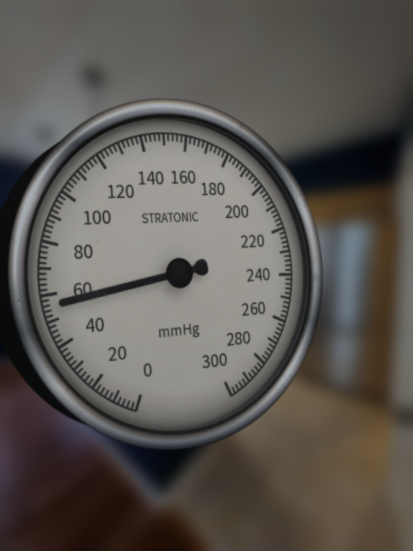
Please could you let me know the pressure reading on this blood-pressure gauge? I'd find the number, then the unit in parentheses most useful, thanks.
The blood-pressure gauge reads 56 (mmHg)
